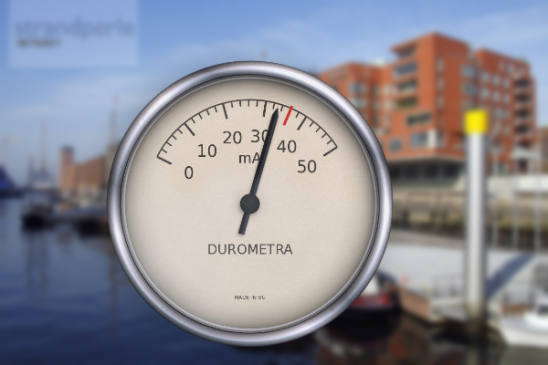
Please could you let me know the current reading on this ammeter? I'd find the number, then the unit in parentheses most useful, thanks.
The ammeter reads 33 (mA)
